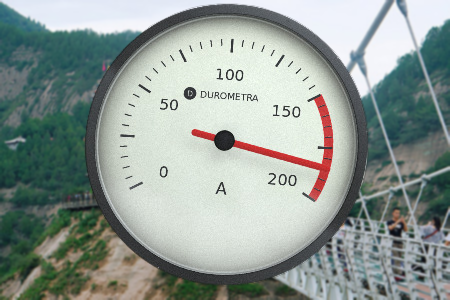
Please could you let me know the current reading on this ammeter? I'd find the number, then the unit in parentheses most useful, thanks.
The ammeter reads 185 (A)
